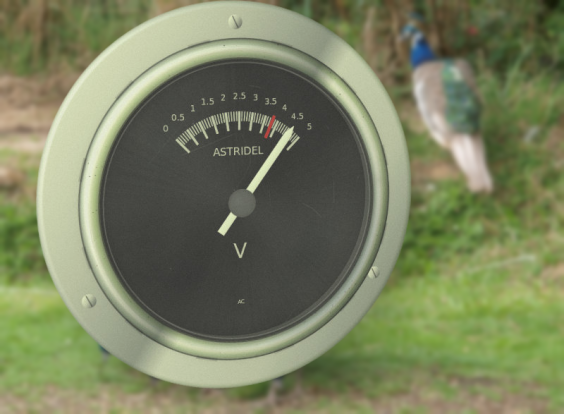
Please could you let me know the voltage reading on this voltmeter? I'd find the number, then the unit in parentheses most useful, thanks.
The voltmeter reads 4.5 (V)
